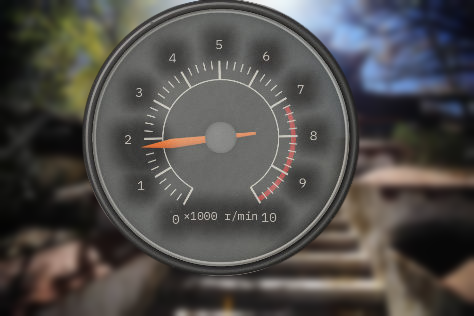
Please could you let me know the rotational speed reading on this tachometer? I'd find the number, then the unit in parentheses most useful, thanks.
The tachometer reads 1800 (rpm)
